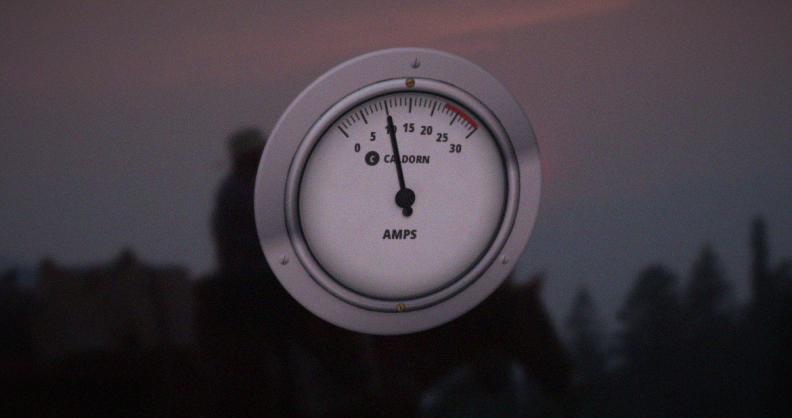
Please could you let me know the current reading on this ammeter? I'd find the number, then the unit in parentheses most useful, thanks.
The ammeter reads 10 (A)
